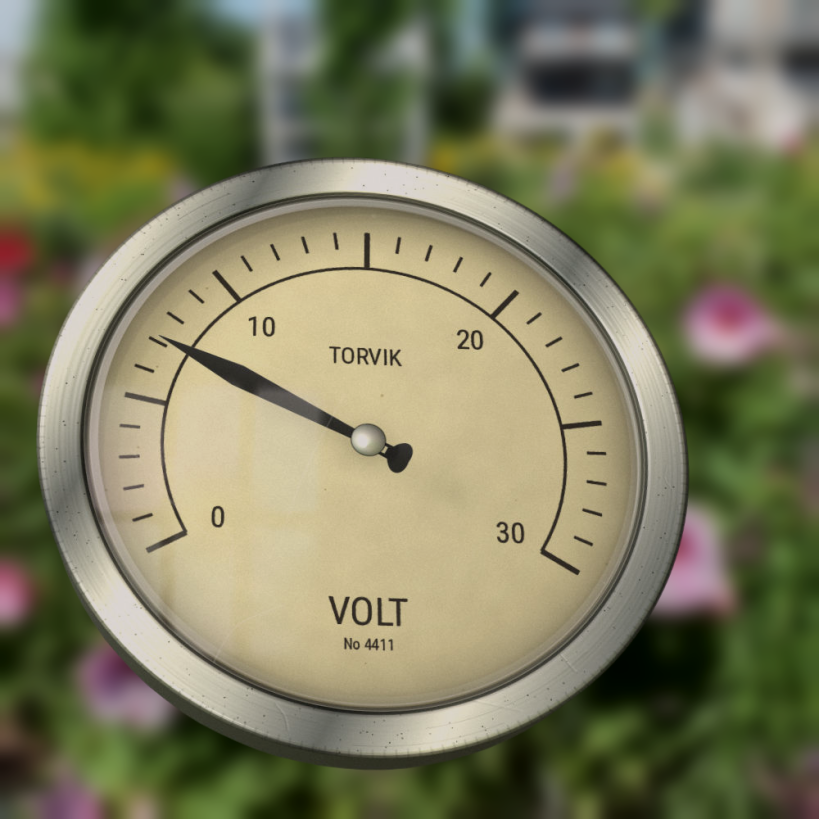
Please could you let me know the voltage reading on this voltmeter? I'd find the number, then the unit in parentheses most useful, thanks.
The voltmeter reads 7 (V)
